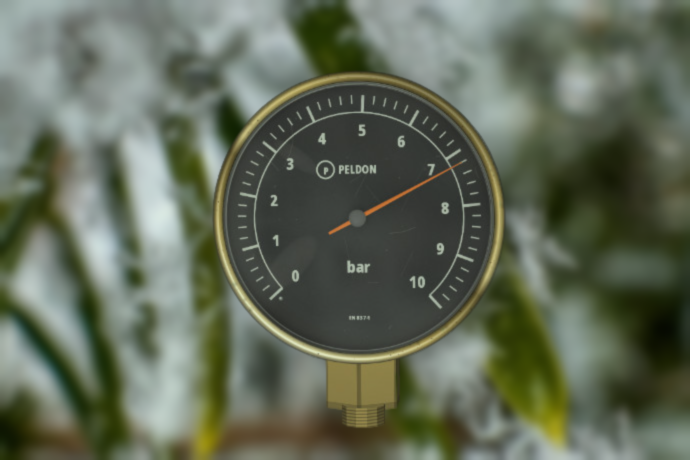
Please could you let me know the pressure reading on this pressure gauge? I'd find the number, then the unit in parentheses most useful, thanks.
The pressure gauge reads 7.2 (bar)
